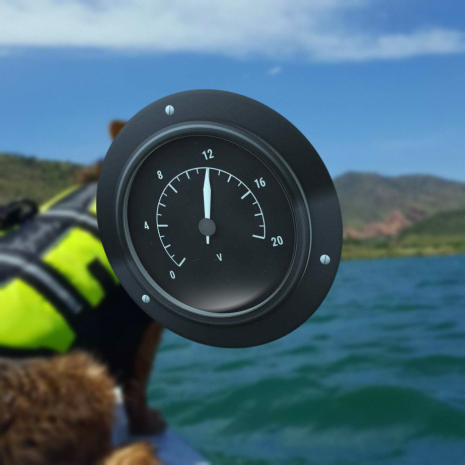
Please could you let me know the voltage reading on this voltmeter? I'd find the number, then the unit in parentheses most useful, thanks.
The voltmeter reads 12 (V)
